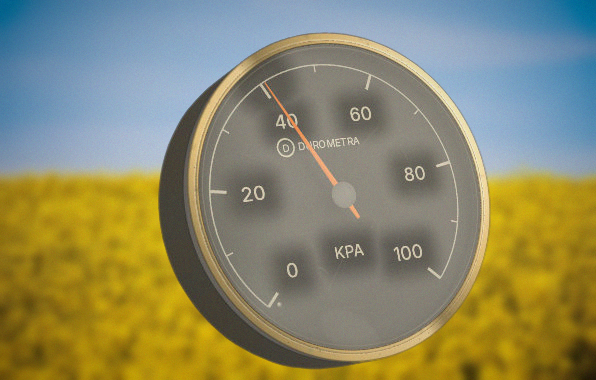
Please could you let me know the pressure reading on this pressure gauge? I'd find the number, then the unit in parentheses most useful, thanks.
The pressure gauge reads 40 (kPa)
